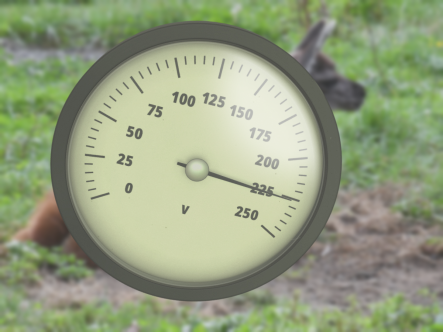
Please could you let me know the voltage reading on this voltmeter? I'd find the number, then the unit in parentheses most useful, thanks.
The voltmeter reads 225 (V)
